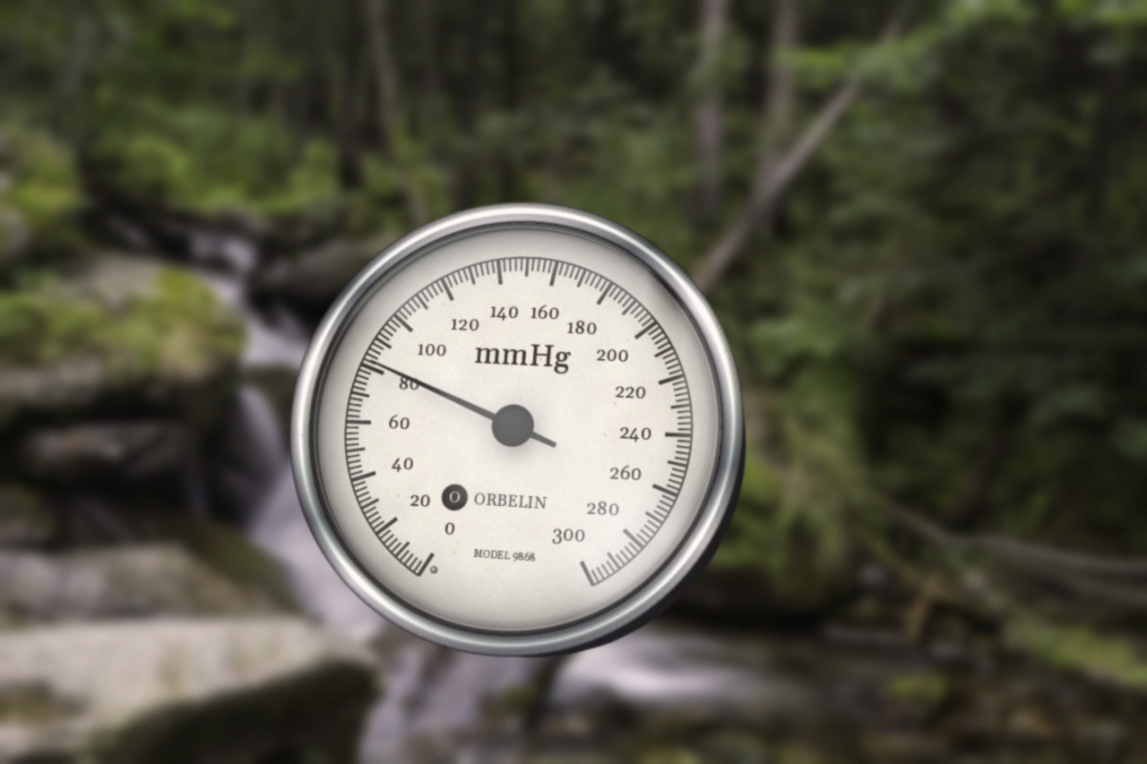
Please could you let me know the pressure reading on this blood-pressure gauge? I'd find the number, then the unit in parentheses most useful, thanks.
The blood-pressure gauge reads 82 (mmHg)
